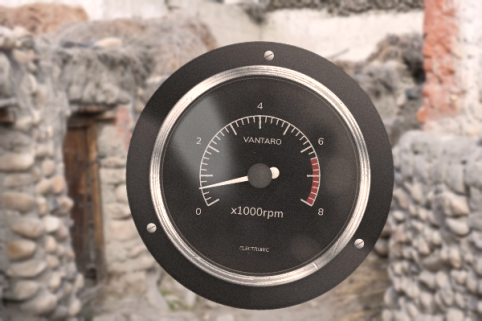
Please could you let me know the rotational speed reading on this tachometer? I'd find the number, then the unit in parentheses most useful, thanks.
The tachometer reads 600 (rpm)
